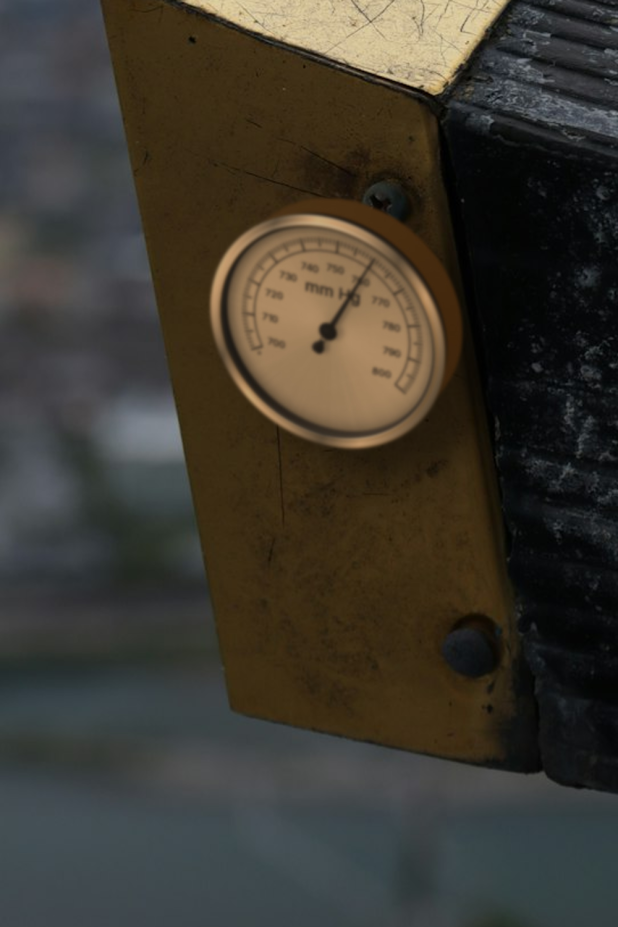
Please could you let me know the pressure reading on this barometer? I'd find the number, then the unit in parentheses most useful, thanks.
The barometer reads 760 (mmHg)
